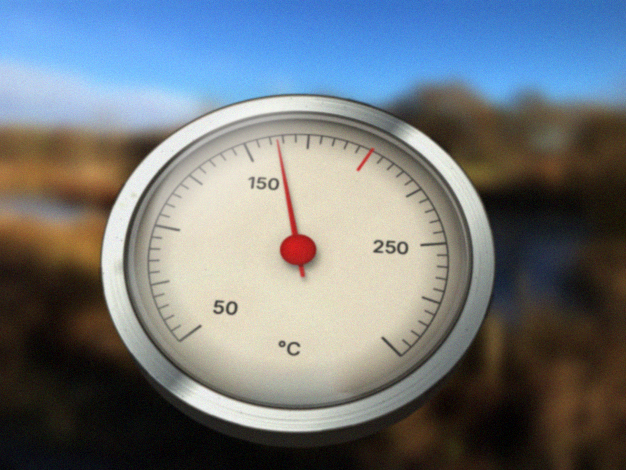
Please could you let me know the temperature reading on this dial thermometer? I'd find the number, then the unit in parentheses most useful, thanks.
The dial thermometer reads 162.5 (°C)
